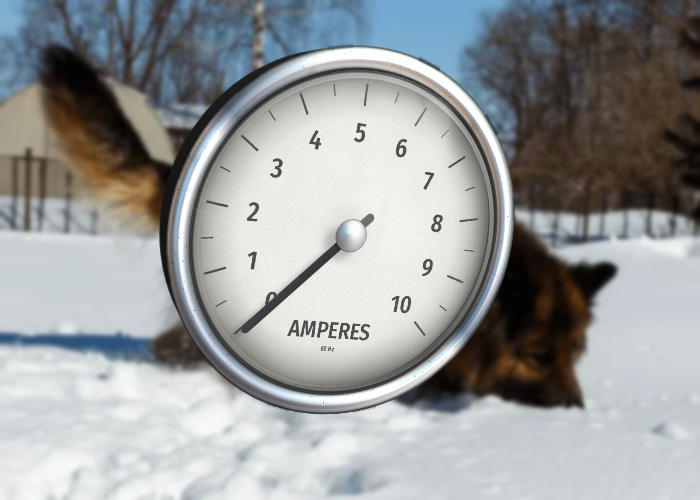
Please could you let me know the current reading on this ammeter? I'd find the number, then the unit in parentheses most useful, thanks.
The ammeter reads 0 (A)
